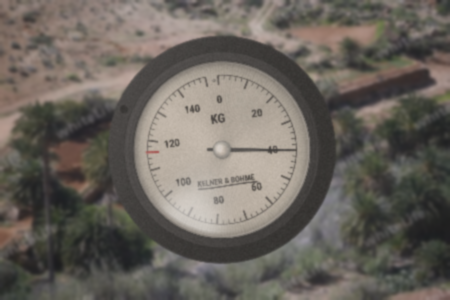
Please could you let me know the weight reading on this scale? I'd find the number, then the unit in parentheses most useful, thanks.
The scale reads 40 (kg)
